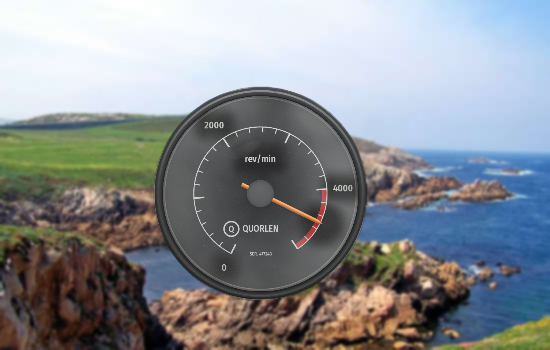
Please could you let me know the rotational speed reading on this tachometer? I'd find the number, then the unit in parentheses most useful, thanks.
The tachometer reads 4500 (rpm)
